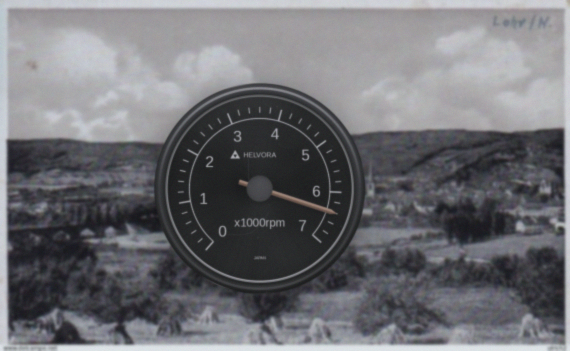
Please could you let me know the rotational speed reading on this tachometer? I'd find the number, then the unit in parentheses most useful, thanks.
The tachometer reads 6400 (rpm)
